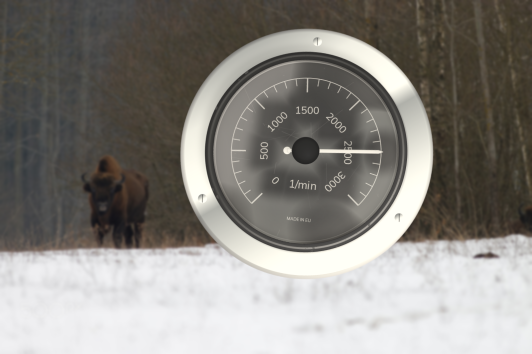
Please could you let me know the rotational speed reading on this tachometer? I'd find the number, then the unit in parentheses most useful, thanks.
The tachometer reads 2500 (rpm)
